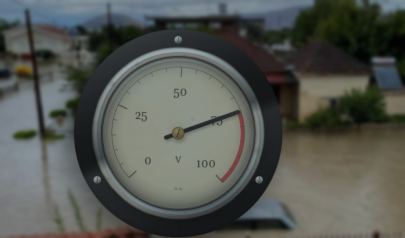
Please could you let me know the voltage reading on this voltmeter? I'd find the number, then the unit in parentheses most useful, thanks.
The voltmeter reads 75 (V)
